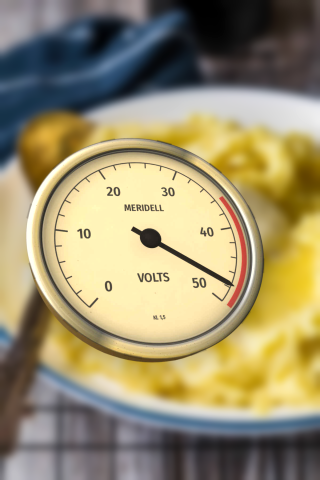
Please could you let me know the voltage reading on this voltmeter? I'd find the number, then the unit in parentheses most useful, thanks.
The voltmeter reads 48 (V)
